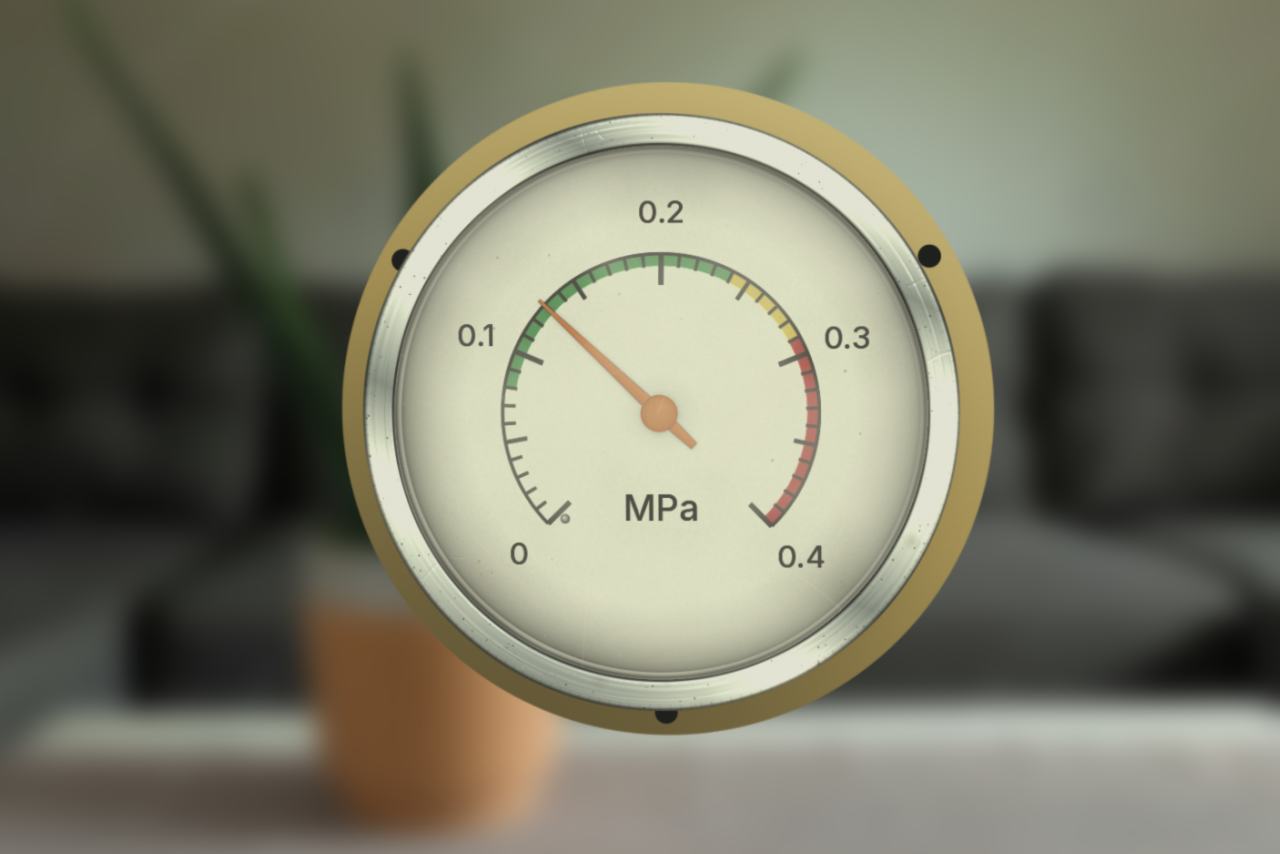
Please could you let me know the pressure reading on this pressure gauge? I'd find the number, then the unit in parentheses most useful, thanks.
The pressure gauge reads 0.13 (MPa)
